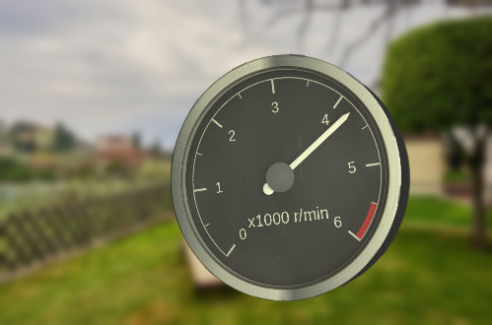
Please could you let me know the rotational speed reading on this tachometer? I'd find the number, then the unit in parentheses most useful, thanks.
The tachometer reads 4250 (rpm)
